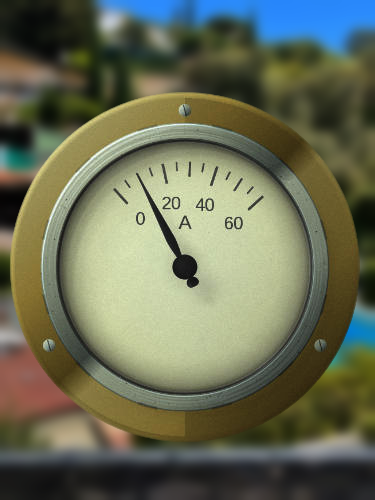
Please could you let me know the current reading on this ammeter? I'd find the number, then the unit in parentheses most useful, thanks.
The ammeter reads 10 (A)
